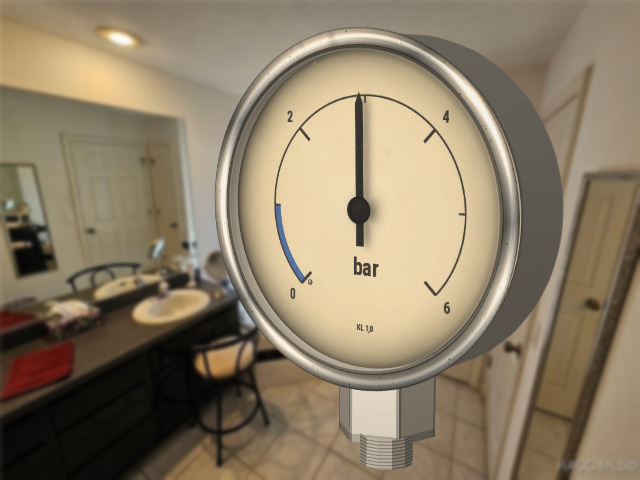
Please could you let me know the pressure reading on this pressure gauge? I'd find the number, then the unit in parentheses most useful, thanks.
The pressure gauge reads 3 (bar)
